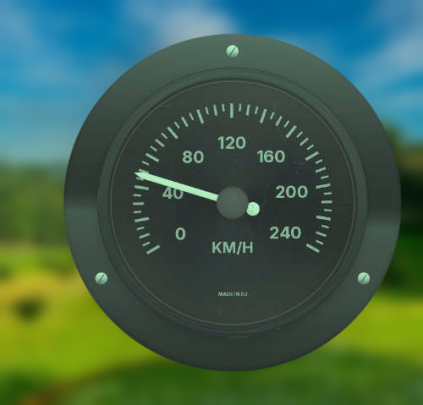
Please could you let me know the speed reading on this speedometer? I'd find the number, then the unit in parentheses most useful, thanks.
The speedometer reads 47.5 (km/h)
